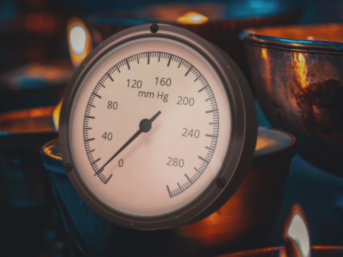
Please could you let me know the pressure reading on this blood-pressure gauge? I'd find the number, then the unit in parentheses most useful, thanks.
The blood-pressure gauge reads 10 (mmHg)
